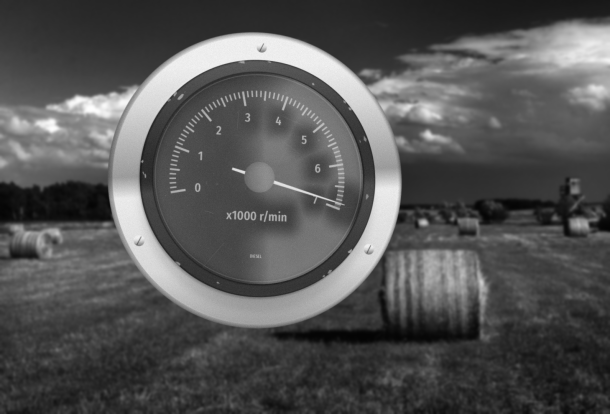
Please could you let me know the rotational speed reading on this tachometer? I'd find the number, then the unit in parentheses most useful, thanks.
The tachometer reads 6900 (rpm)
